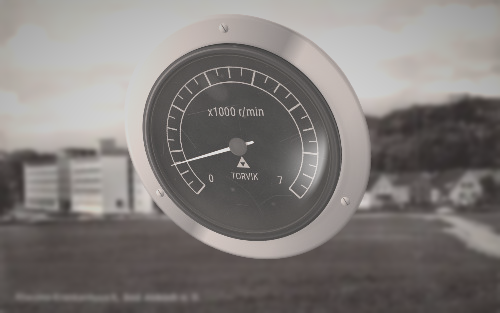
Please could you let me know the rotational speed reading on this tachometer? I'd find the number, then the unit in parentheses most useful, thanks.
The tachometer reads 750 (rpm)
